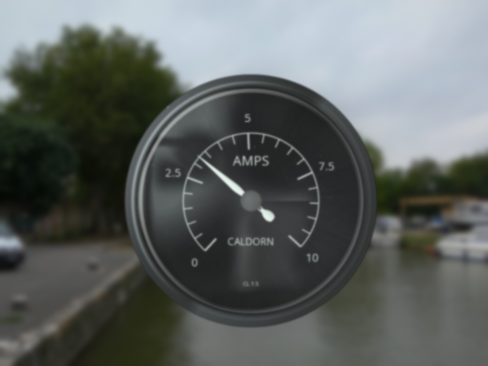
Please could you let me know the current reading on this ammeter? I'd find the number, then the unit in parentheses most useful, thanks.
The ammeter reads 3.25 (A)
